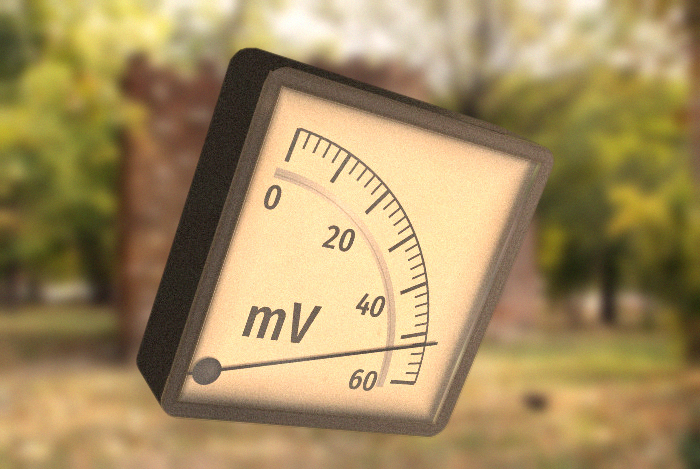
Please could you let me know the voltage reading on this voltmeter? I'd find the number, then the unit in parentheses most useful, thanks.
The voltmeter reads 52 (mV)
